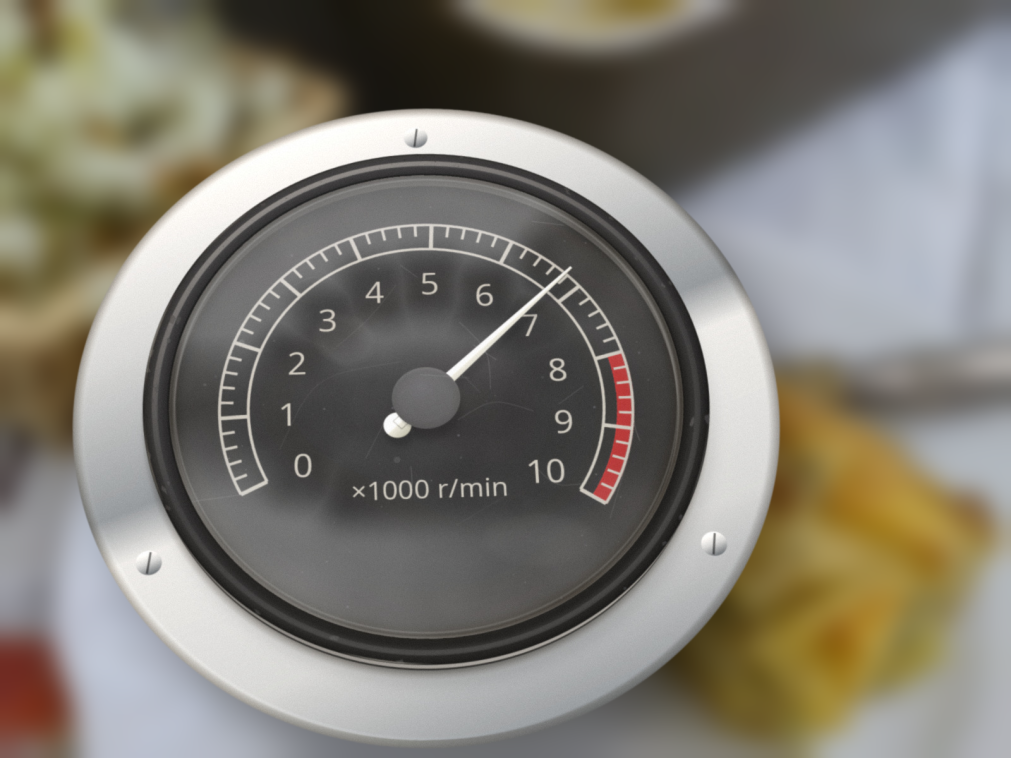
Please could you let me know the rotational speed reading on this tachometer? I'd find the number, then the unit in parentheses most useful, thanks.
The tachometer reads 6800 (rpm)
